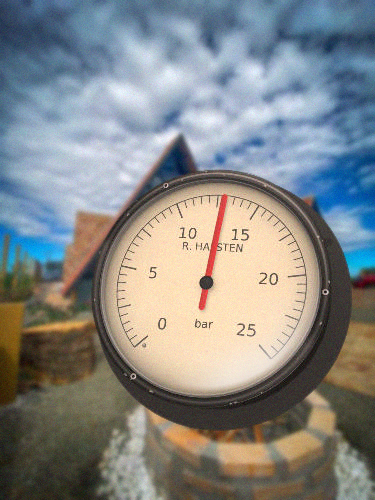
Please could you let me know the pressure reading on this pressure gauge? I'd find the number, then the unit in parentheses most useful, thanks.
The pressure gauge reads 13 (bar)
